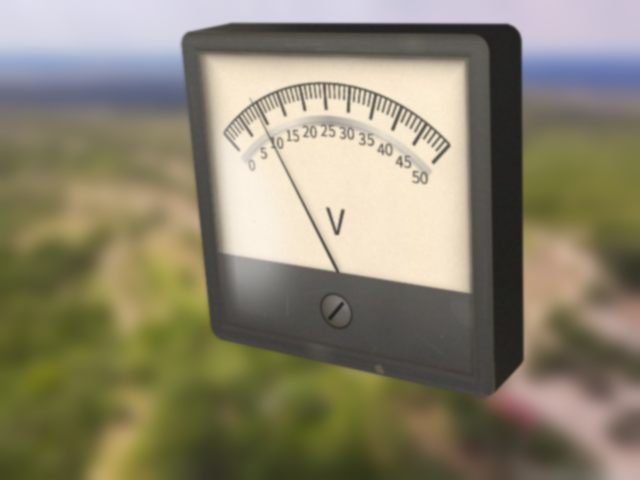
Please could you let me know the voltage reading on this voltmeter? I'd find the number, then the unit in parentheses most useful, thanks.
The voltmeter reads 10 (V)
